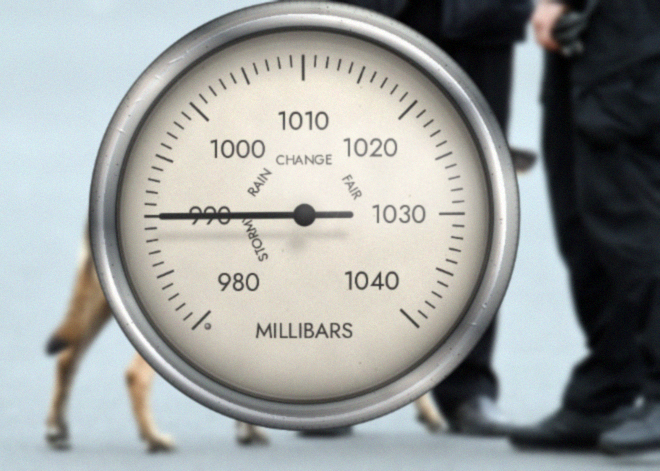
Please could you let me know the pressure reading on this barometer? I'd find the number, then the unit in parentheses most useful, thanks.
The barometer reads 990 (mbar)
